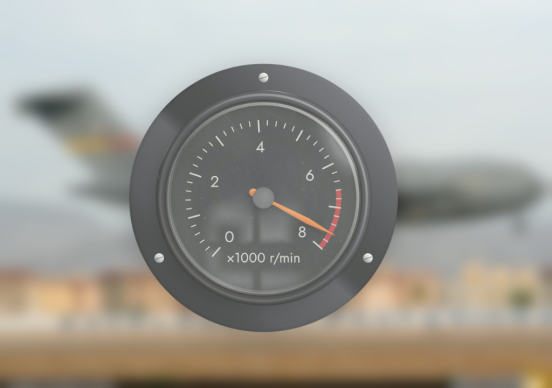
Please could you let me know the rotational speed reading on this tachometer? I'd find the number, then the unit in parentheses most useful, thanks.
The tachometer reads 7600 (rpm)
